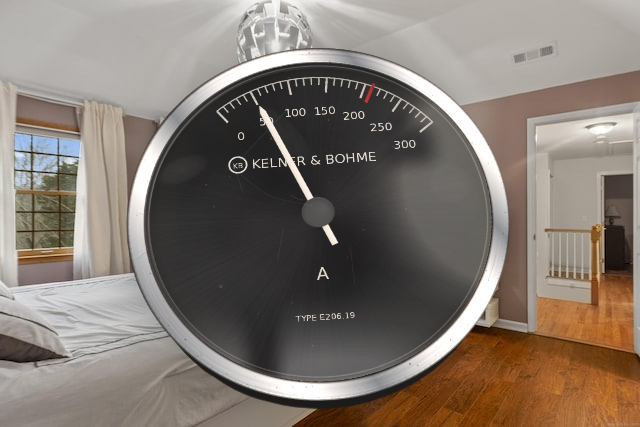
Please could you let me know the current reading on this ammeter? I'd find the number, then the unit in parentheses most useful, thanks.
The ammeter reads 50 (A)
